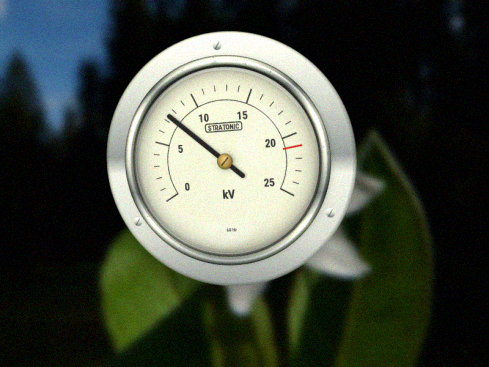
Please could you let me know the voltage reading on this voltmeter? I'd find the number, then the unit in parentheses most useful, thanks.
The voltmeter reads 7.5 (kV)
